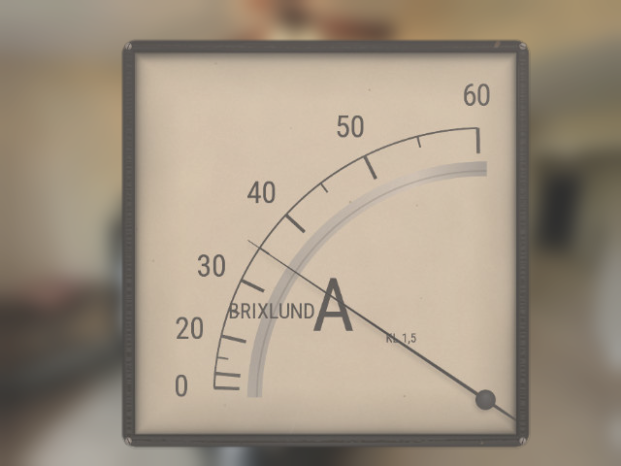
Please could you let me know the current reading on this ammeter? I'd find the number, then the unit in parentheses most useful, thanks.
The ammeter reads 35 (A)
